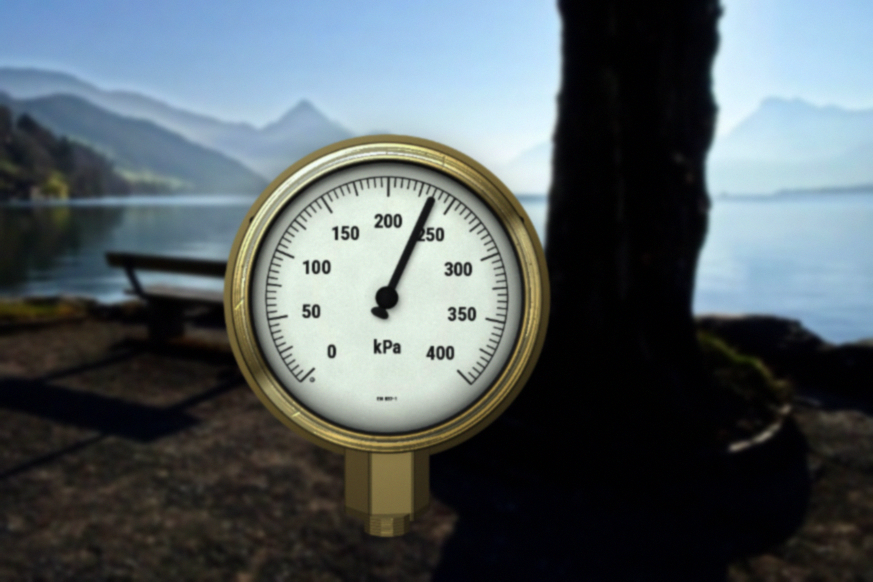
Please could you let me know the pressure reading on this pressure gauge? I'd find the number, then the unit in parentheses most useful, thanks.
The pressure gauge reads 235 (kPa)
